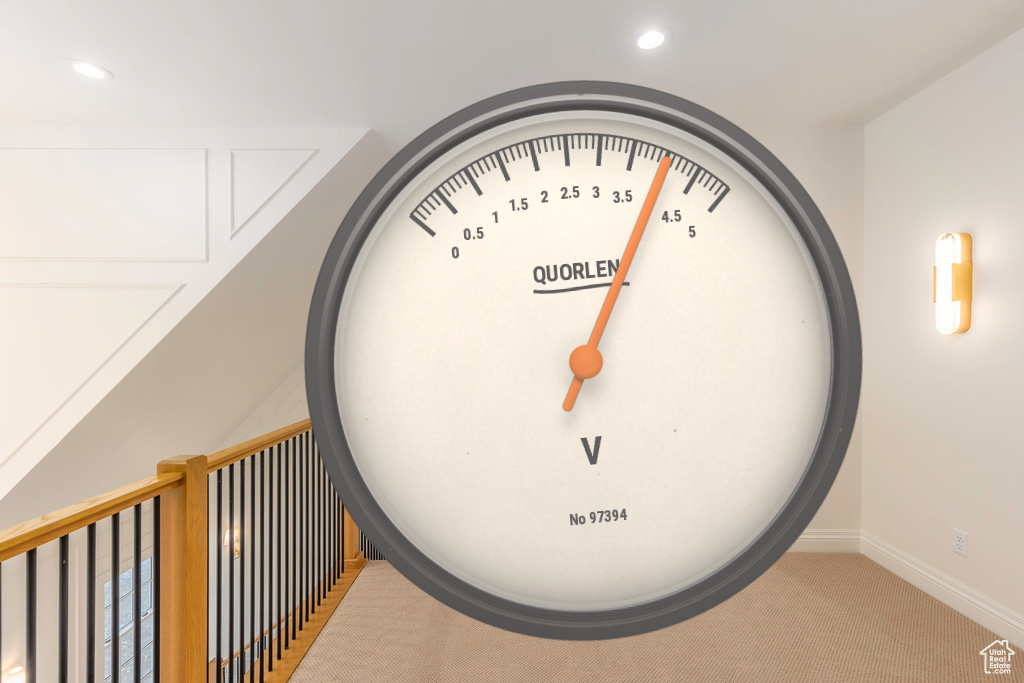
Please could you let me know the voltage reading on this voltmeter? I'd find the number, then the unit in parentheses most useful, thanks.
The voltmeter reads 4 (V)
